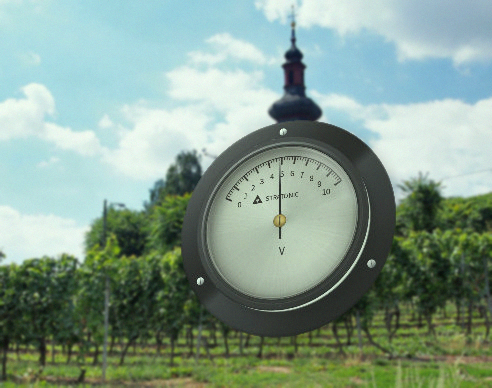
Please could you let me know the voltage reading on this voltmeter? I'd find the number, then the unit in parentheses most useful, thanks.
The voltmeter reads 5 (V)
